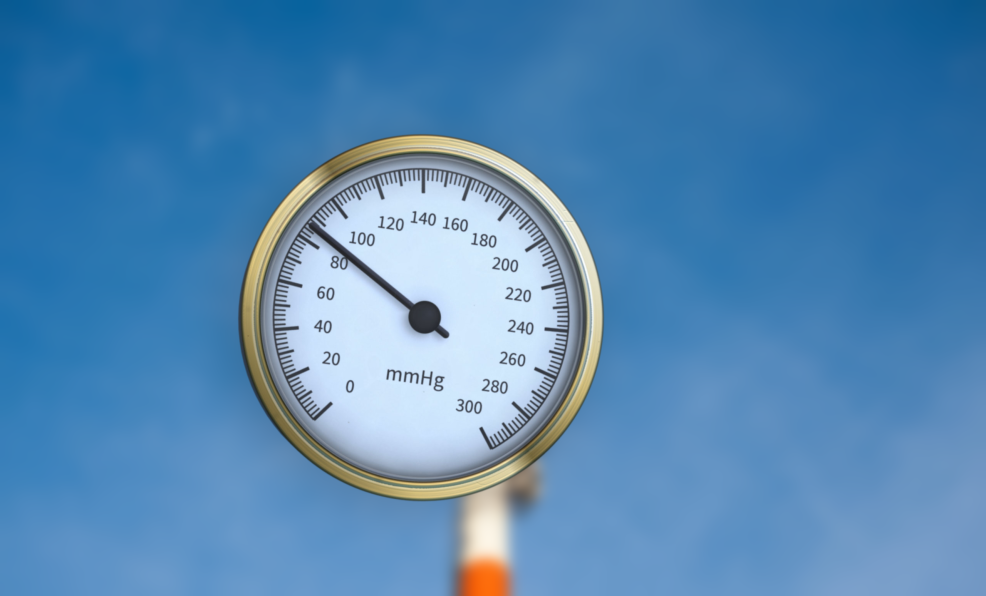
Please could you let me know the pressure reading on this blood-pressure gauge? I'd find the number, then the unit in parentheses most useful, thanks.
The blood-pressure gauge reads 86 (mmHg)
